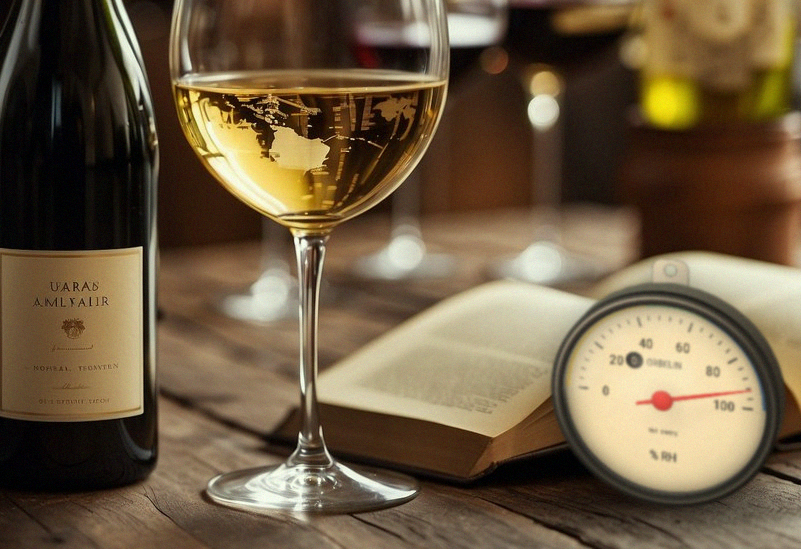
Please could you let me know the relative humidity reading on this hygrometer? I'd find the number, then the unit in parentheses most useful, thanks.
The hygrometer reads 92 (%)
